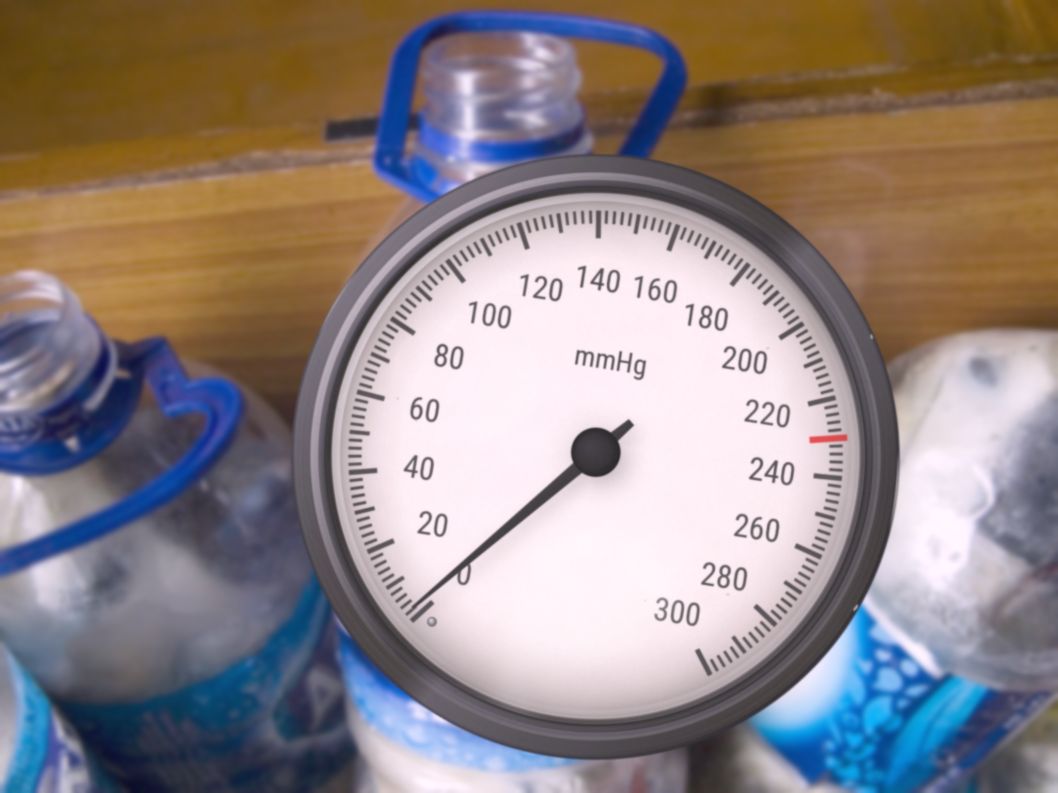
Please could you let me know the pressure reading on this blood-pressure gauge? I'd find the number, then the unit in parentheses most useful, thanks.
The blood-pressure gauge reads 2 (mmHg)
